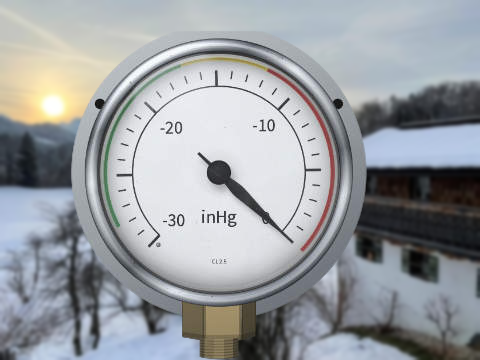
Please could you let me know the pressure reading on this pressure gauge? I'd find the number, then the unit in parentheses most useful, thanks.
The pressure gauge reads 0 (inHg)
